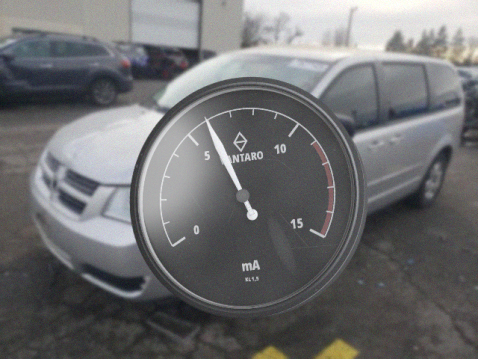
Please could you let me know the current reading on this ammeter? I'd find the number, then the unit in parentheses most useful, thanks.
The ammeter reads 6 (mA)
